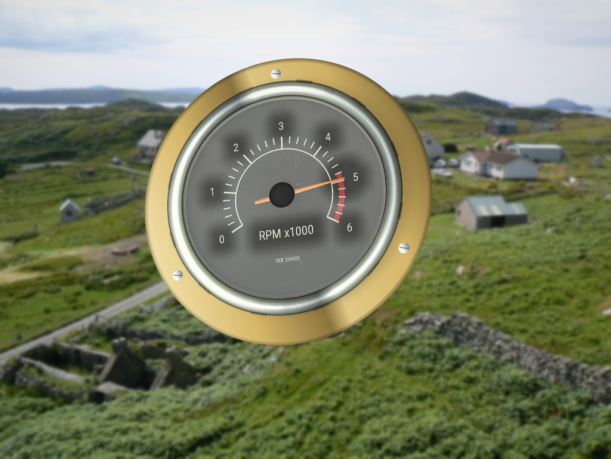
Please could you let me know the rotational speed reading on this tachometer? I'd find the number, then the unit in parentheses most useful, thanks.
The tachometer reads 5000 (rpm)
